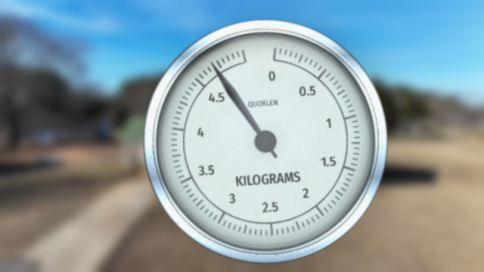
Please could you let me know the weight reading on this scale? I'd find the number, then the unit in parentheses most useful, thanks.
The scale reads 4.7 (kg)
